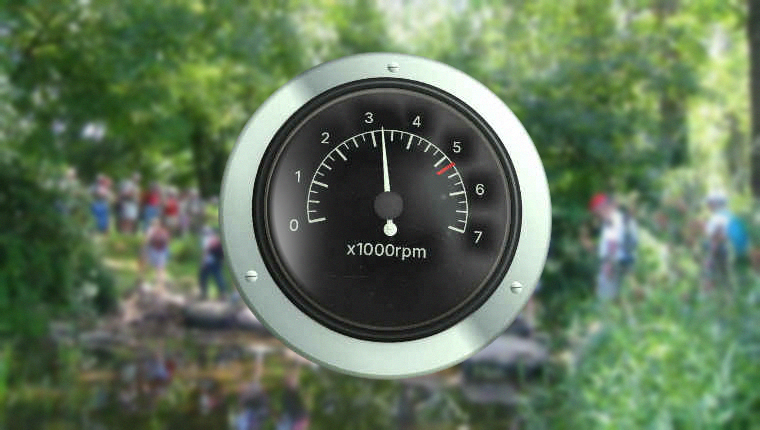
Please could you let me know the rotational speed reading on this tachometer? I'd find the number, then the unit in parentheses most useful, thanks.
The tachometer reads 3250 (rpm)
